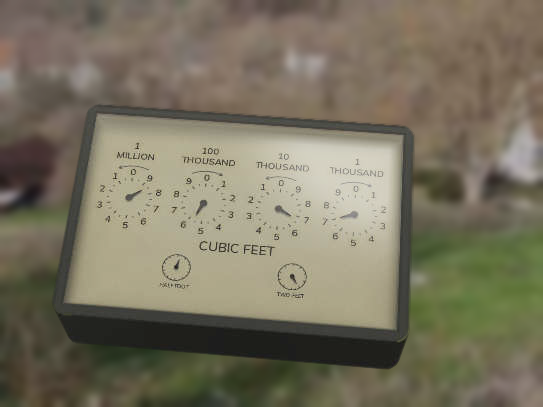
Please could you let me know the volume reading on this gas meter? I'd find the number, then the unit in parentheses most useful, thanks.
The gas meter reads 856700 (ft³)
